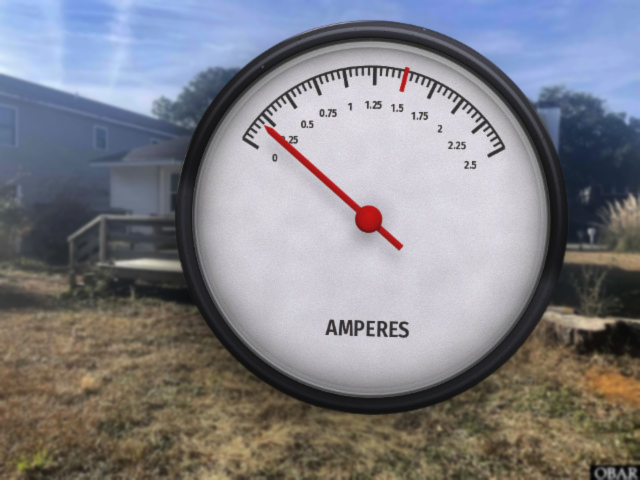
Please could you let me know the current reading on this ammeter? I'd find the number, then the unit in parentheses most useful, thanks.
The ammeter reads 0.2 (A)
